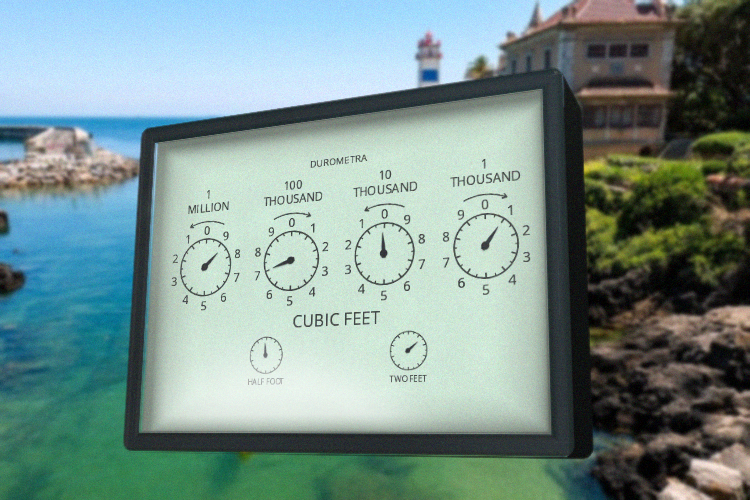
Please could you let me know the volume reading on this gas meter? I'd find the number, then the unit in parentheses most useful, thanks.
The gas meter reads 870100 (ft³)
